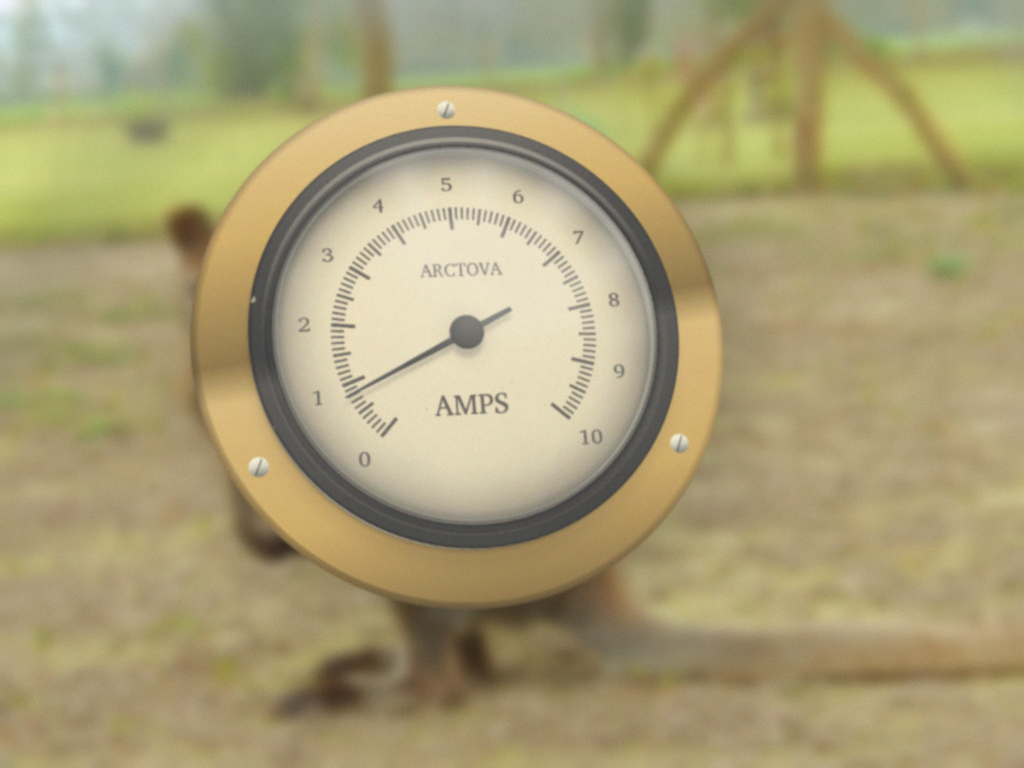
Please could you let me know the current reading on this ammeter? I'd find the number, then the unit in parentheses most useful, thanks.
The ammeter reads 0.8 (A)
